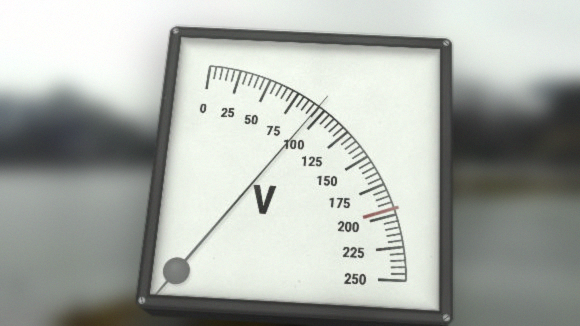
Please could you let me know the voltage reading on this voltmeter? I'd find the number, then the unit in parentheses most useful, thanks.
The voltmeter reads 95 (V)
